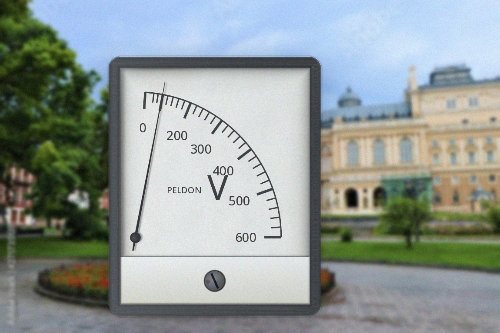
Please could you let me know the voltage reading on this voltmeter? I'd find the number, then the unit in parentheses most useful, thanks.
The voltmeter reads 100 (V)
